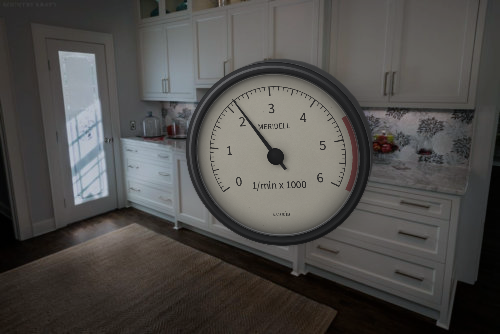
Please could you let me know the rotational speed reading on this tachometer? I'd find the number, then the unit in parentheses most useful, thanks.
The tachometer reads 2200 (rpm)
